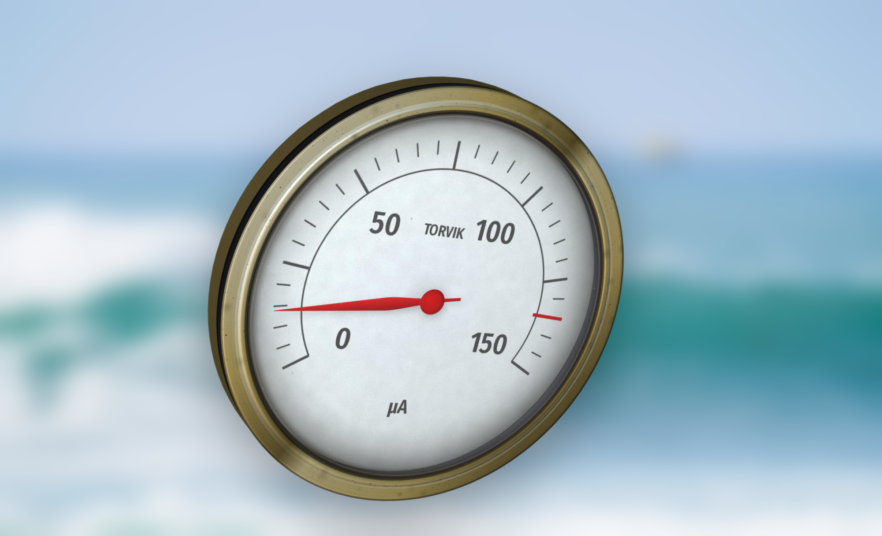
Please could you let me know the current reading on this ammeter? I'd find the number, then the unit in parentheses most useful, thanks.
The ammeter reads 15 (µA)
